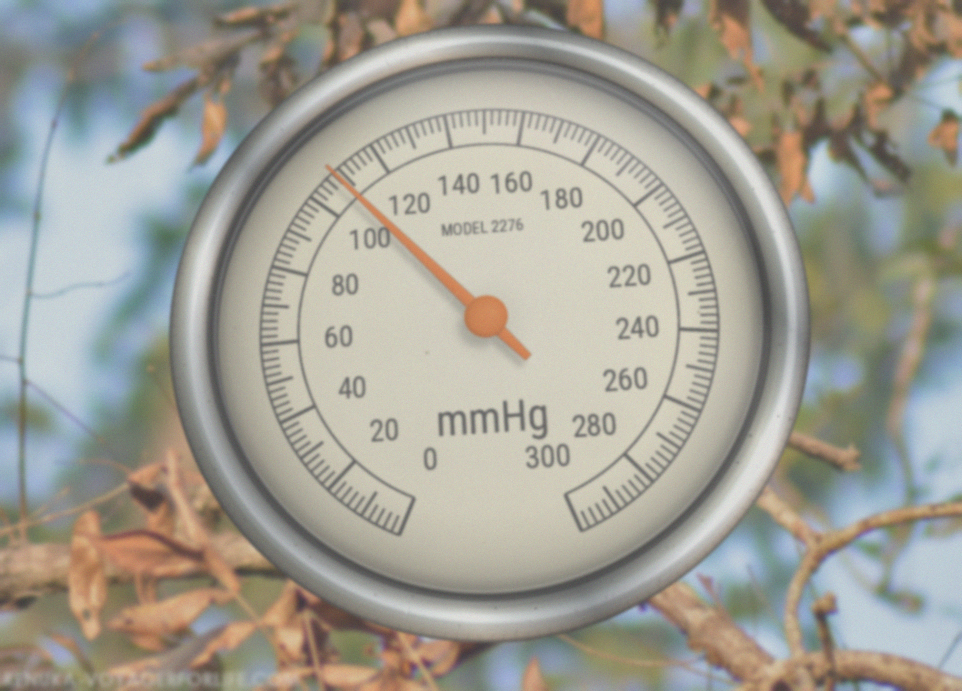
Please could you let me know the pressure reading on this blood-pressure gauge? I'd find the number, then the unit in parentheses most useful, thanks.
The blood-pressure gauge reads 108 (mmHg)
